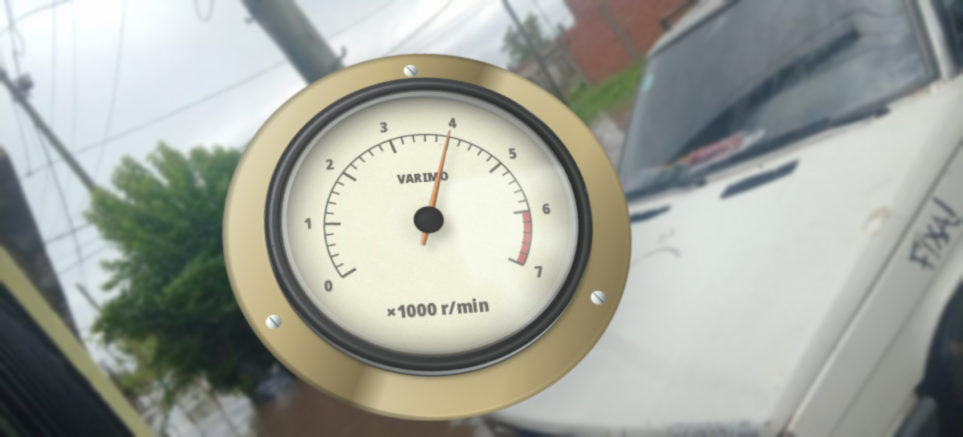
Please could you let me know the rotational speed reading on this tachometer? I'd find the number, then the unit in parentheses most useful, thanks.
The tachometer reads 4000 (rpm)
